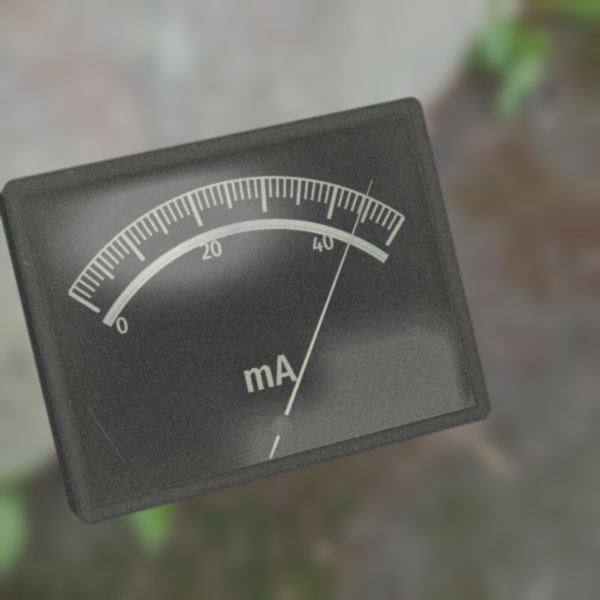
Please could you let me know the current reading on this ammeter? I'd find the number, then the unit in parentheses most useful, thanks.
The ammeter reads 44 (mA)
